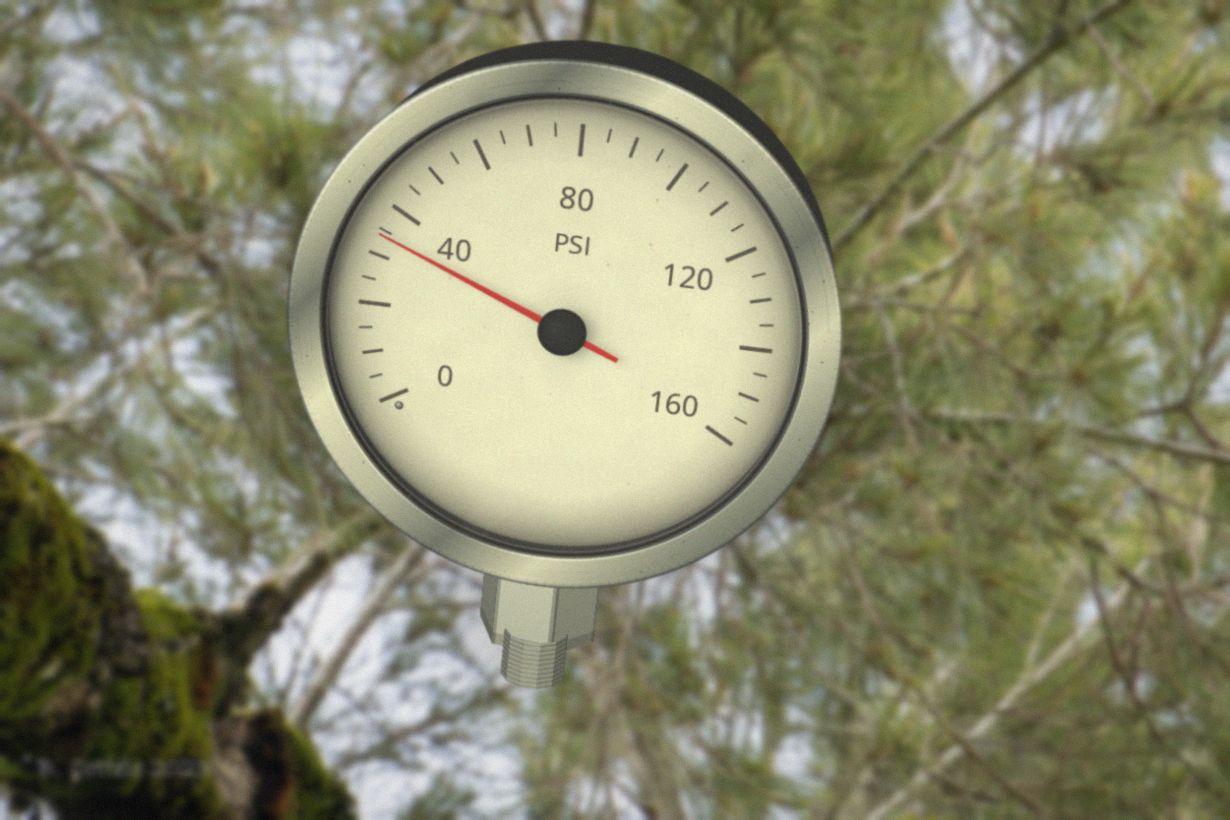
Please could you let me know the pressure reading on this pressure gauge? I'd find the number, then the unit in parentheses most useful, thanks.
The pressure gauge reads 35 (psi)
